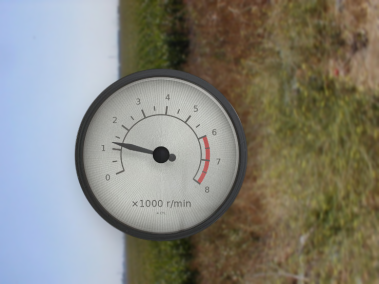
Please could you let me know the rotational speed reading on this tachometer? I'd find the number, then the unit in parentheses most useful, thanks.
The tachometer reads 1250 (rpm)
